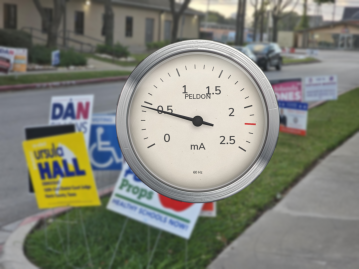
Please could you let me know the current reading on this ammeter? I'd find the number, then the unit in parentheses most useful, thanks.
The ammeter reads 0.45 (mA)
